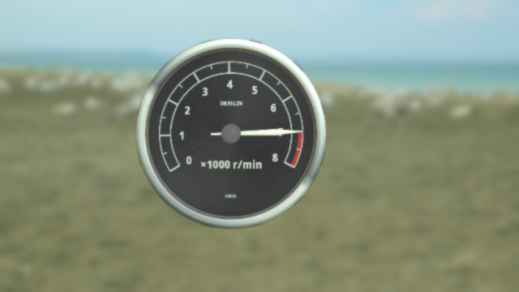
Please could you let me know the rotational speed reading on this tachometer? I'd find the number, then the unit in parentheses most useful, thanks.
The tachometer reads 7000 (rpm)
